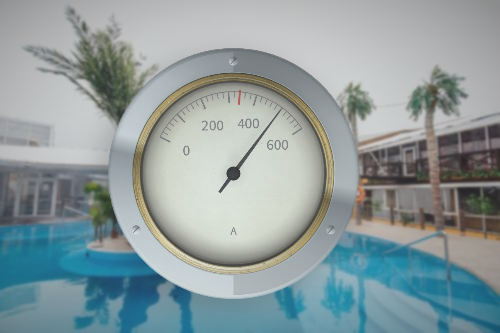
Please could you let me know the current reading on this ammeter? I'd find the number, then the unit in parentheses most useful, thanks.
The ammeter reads 500 (A)
